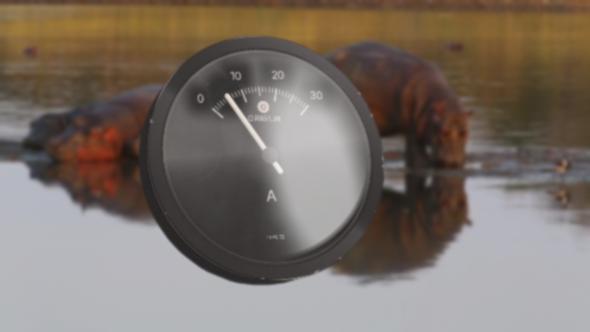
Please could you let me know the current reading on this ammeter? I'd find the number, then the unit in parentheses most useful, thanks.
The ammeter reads 5 (A)
